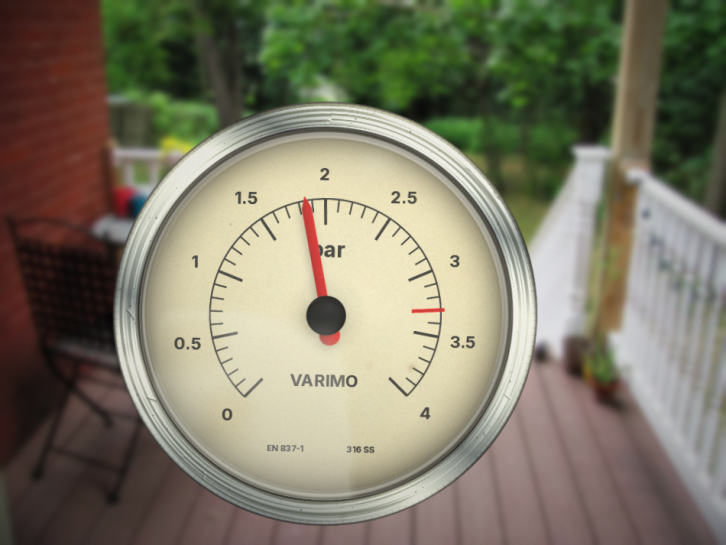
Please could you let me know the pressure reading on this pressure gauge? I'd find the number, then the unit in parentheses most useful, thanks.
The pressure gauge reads 1.85 (bar)
